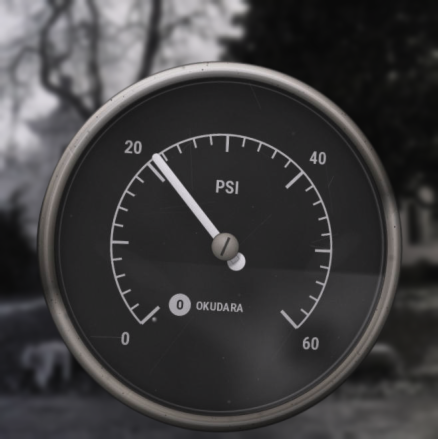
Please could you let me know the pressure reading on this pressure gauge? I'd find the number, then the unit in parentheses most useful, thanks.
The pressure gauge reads 21 (psi)
